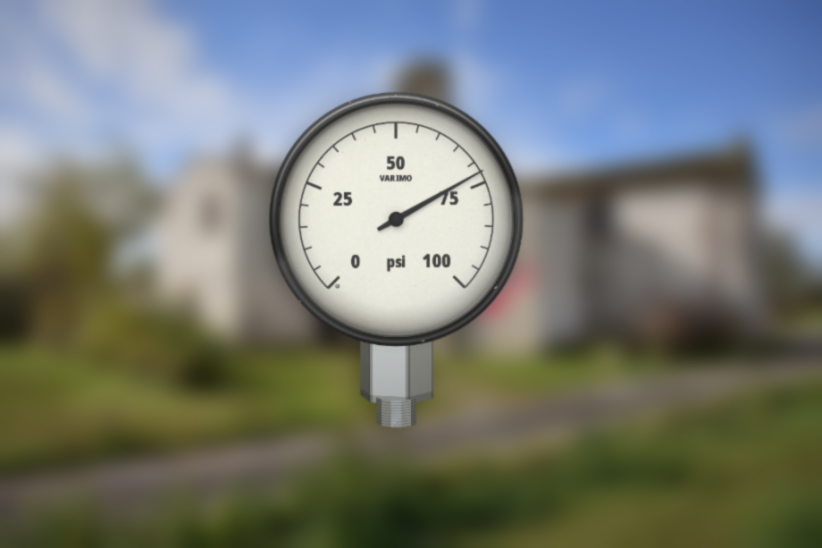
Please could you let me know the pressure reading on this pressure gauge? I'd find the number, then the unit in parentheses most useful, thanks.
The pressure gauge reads 72.5 (psi)
